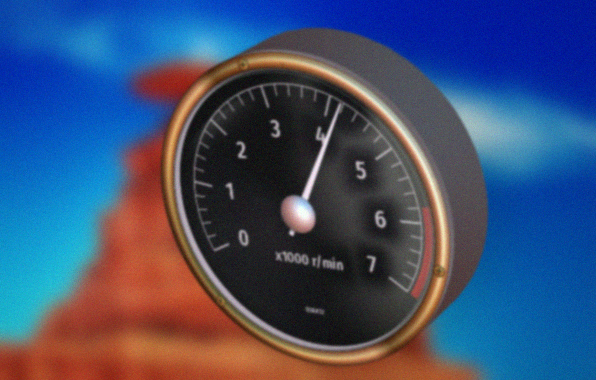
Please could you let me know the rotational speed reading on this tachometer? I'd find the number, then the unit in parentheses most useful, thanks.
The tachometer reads 4200 (rpm)
